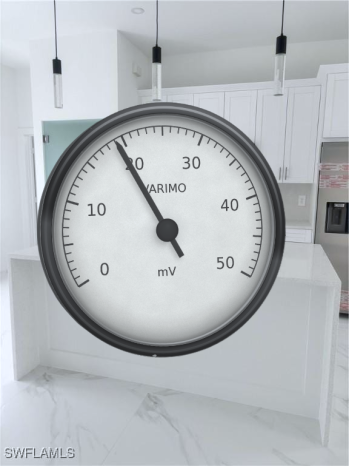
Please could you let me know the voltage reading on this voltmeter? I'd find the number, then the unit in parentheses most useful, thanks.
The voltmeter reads 19 (mV)
